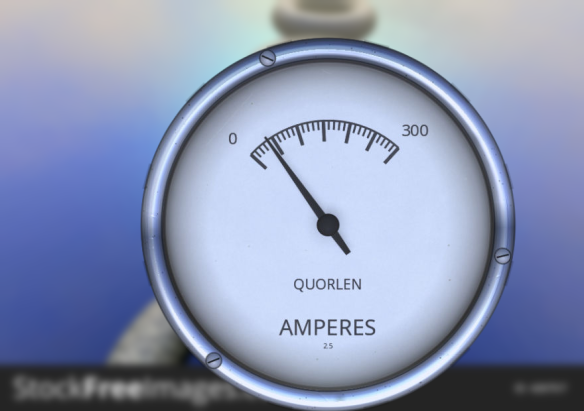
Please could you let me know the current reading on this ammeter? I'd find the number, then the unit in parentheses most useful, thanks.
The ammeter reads 40 (A)
